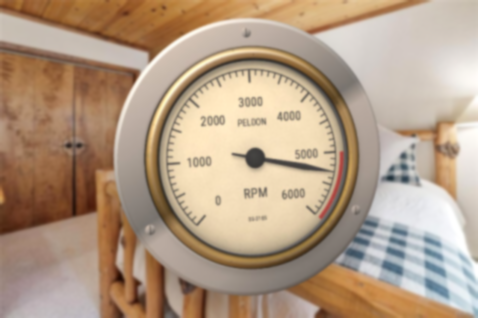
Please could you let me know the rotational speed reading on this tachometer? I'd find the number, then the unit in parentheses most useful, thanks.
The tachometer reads 5300 (rpm)
